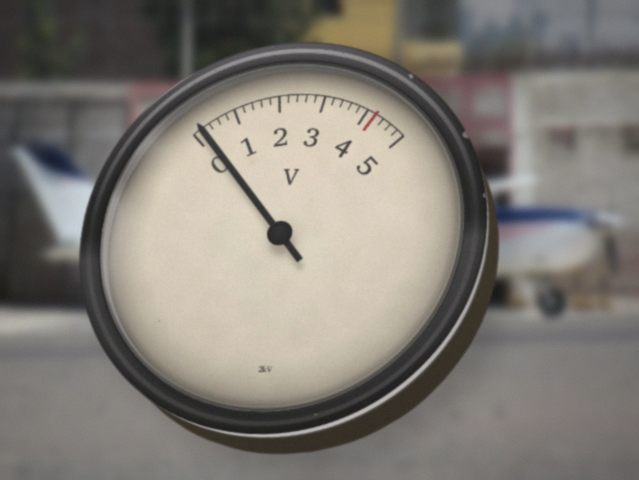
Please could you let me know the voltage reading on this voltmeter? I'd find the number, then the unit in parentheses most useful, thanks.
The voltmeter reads 0.2 (V)
